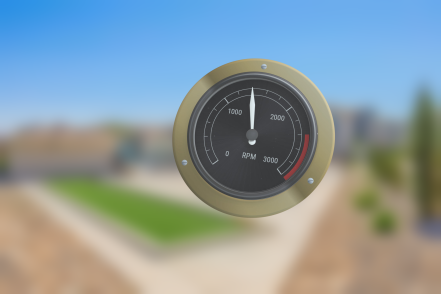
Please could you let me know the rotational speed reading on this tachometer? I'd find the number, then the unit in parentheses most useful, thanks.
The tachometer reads 1400 (rpm)
